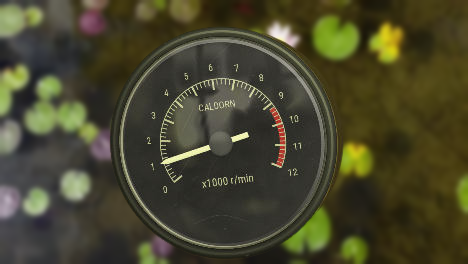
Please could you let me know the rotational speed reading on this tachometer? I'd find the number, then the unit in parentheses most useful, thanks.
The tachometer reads 1000 (rpm)
